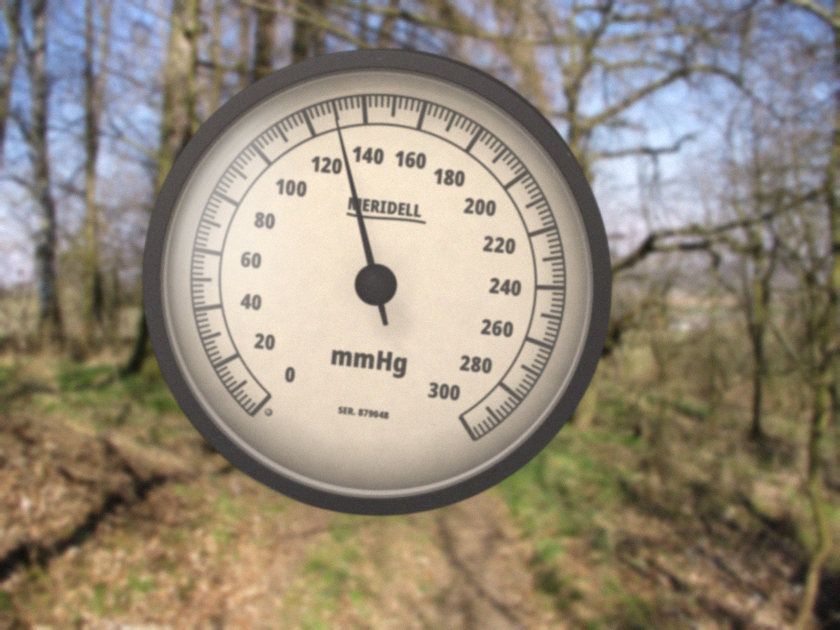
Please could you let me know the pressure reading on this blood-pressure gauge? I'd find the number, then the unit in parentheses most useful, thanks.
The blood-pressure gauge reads 130 (mmHg)
